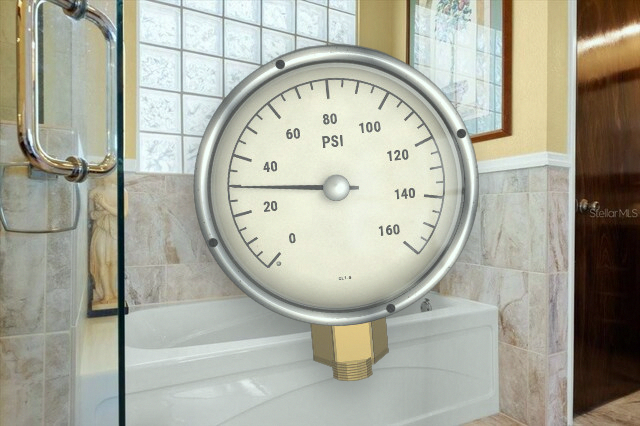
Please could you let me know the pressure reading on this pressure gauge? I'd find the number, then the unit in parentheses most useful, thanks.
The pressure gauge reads 30 (psi)
